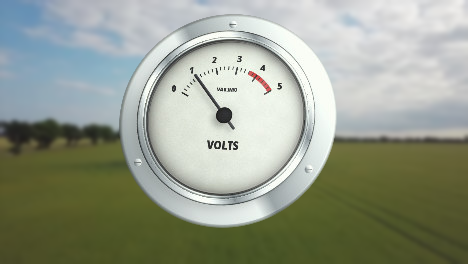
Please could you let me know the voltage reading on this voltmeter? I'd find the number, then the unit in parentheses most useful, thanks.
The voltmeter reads 1 (V)
